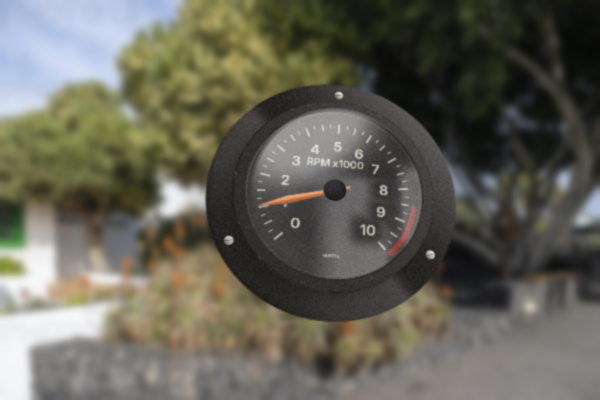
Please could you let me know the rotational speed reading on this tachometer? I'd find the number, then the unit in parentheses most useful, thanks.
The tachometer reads 1000 (rpm)
